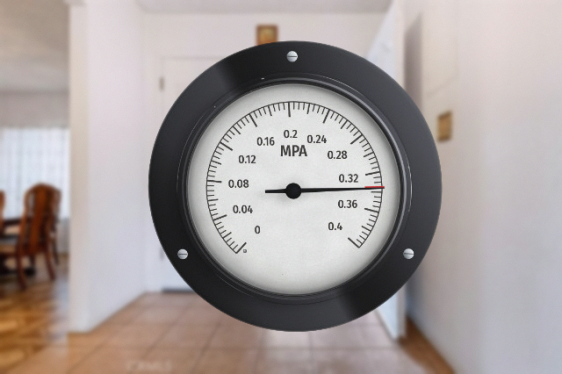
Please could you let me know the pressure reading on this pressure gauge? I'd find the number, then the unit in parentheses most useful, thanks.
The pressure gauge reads 0.335 (MPa)
